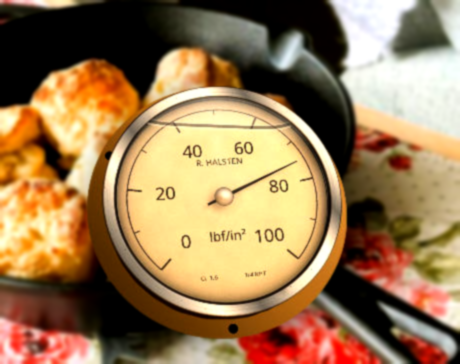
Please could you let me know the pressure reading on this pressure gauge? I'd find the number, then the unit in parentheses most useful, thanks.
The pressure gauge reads 75 (psi)
